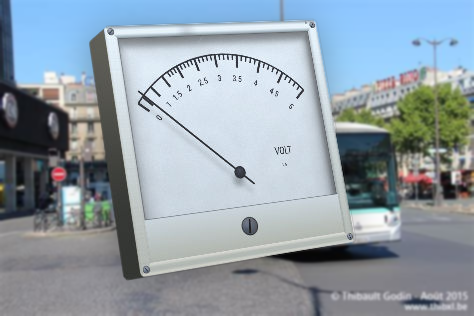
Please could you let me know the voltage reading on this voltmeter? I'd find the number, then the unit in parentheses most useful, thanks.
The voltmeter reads 0.5 (V)
